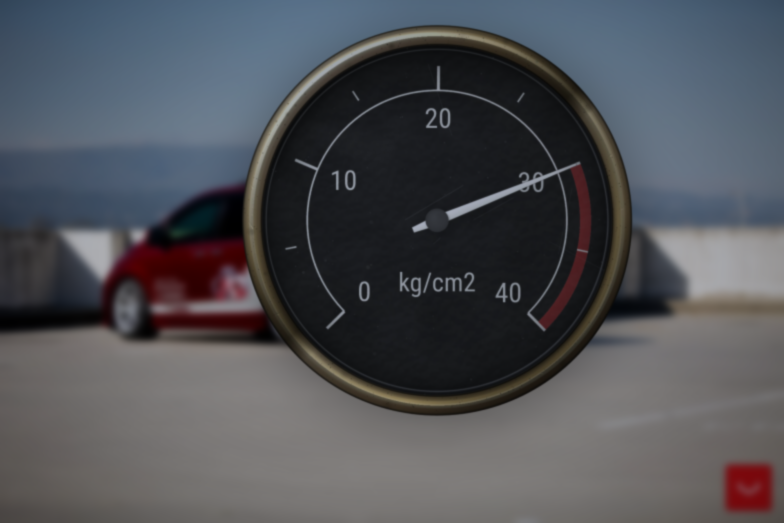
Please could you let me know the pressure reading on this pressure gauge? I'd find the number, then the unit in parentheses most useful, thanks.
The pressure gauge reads 30 (kg/cm²)
